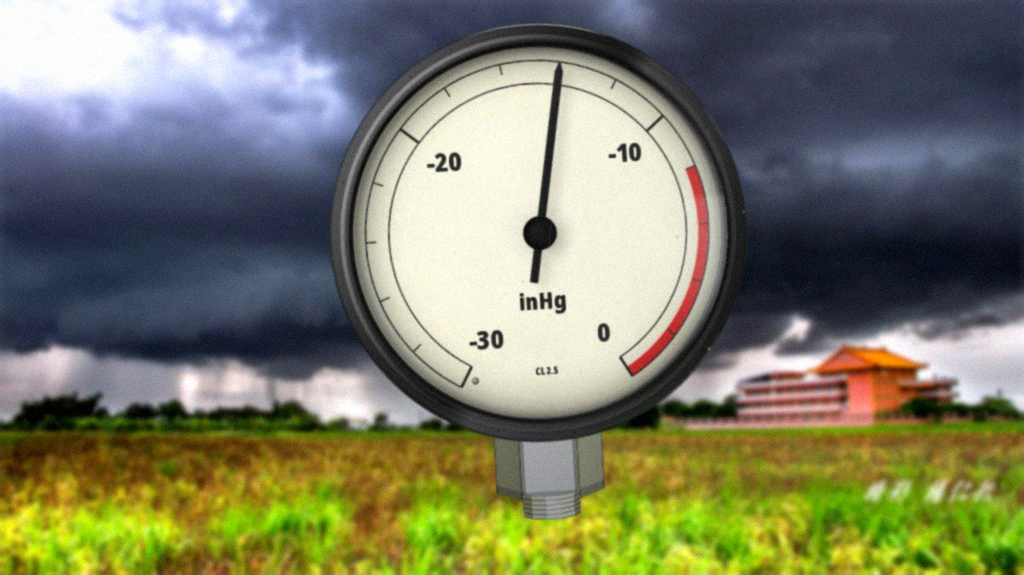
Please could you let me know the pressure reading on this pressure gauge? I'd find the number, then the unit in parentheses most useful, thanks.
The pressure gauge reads -14 (inHg)
